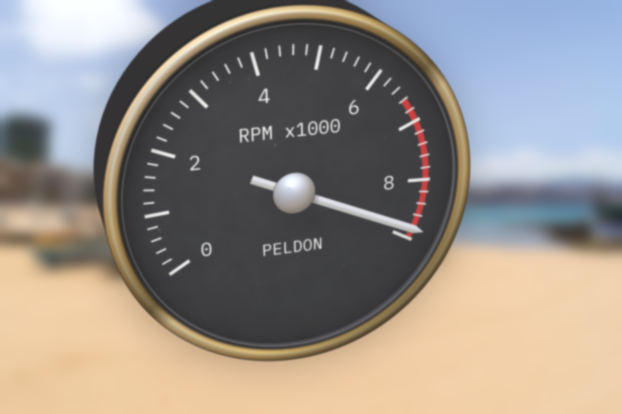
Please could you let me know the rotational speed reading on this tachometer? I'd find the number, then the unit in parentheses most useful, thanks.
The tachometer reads 8800 (rpm)
